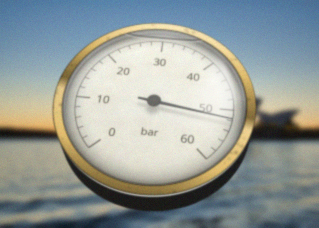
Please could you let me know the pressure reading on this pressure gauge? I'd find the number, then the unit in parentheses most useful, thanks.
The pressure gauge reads 52 (bar)
